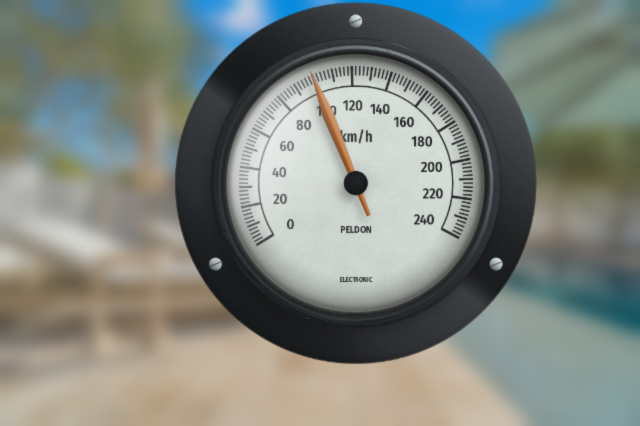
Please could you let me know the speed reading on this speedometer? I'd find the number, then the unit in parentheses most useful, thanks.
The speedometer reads 100 (km/h)
